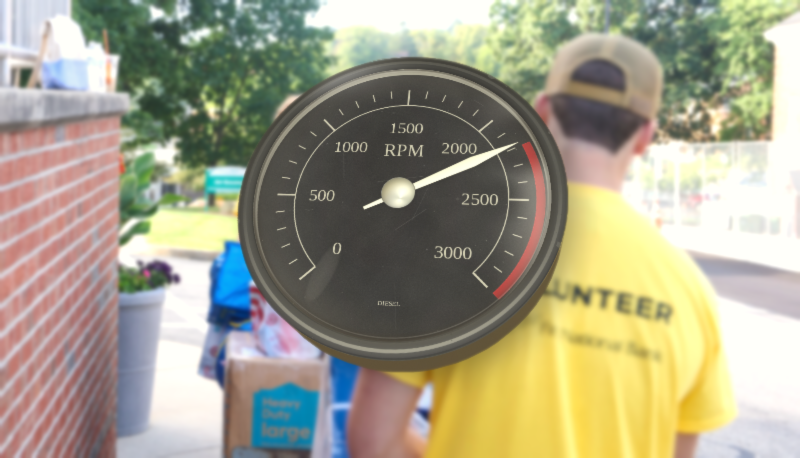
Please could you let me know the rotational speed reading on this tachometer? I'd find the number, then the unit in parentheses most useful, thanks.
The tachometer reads 2200 (rpm)
